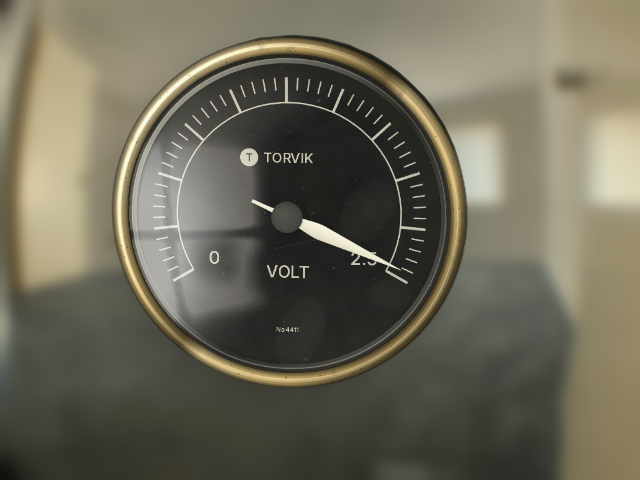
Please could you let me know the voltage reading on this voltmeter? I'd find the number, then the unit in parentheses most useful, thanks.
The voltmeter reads 2.45 (V)
